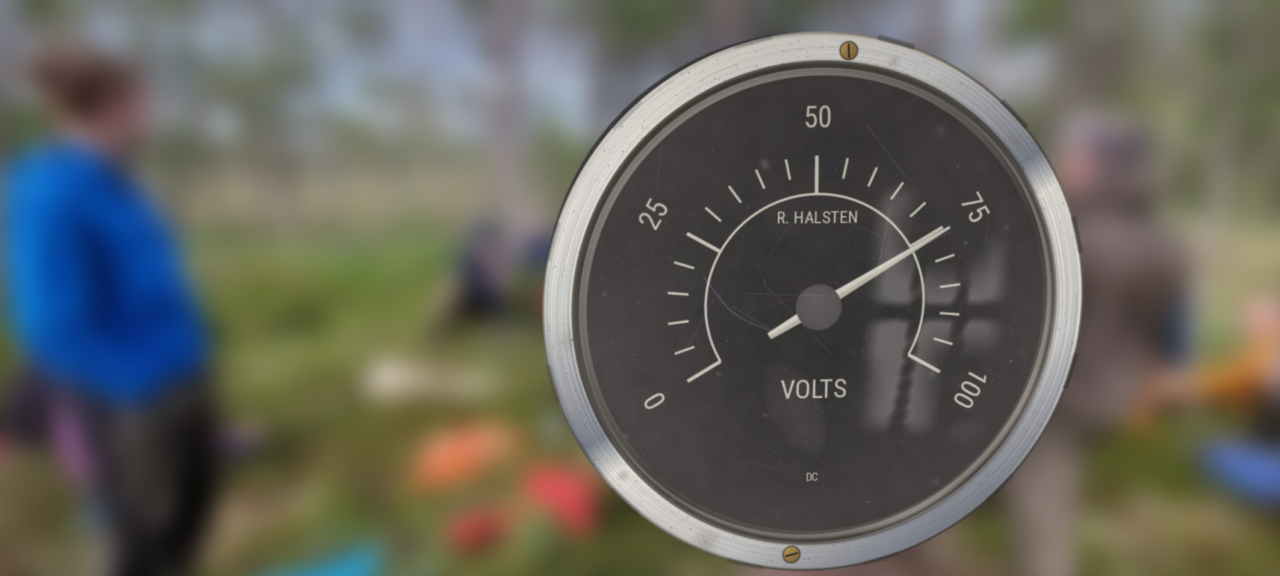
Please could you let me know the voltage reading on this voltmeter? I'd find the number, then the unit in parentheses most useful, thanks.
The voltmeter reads 75 (V)
